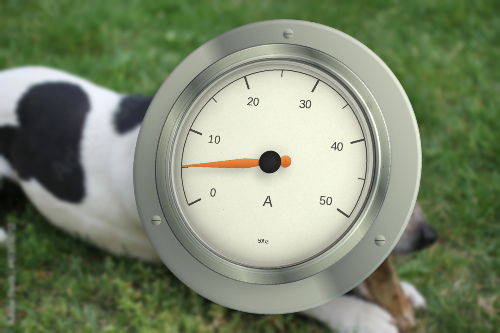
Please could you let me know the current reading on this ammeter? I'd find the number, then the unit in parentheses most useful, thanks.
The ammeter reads 5 (A)
